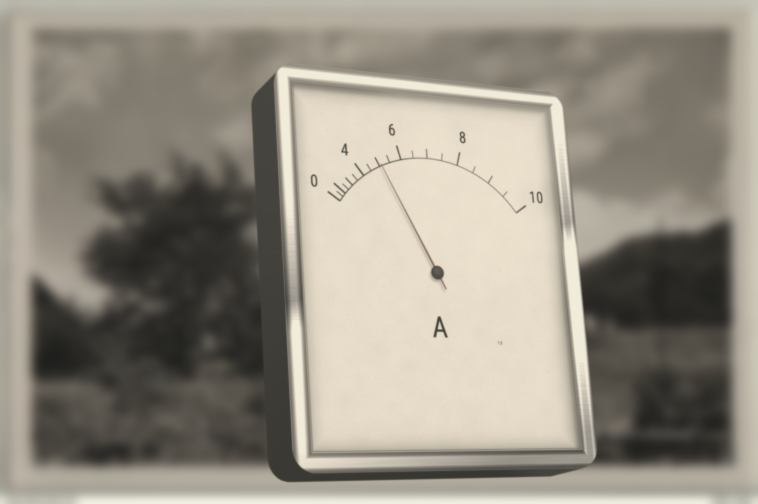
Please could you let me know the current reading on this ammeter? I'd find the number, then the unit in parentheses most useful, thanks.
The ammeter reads 5 (A)
